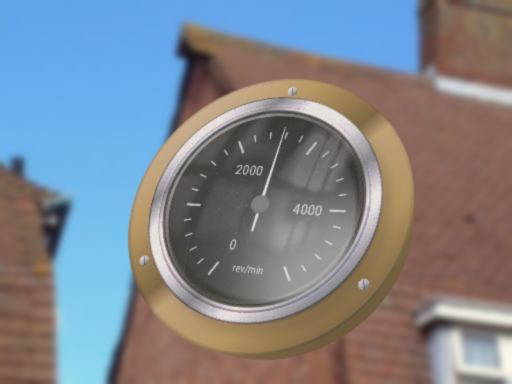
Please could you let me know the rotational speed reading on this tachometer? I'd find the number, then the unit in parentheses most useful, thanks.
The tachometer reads 2600 (rpm)
